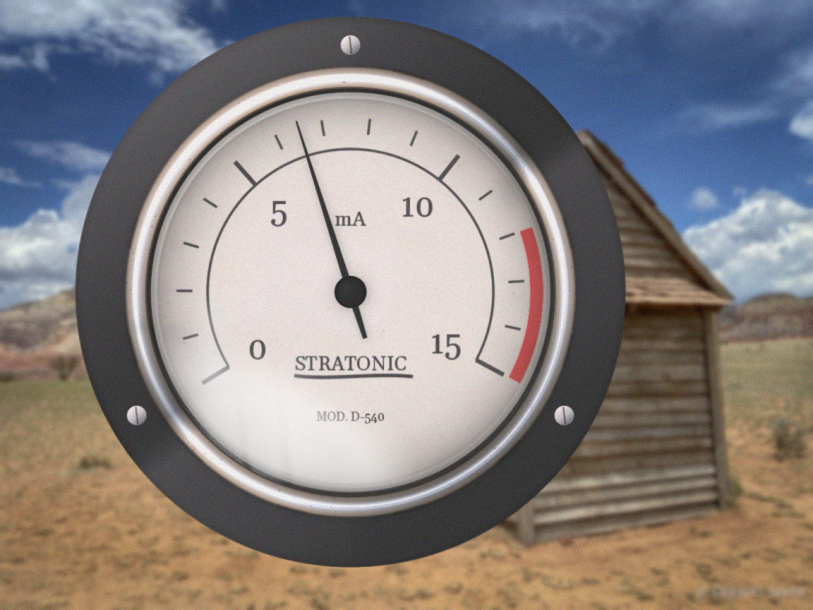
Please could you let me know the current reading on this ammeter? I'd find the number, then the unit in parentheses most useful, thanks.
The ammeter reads 6.5 (mA)
